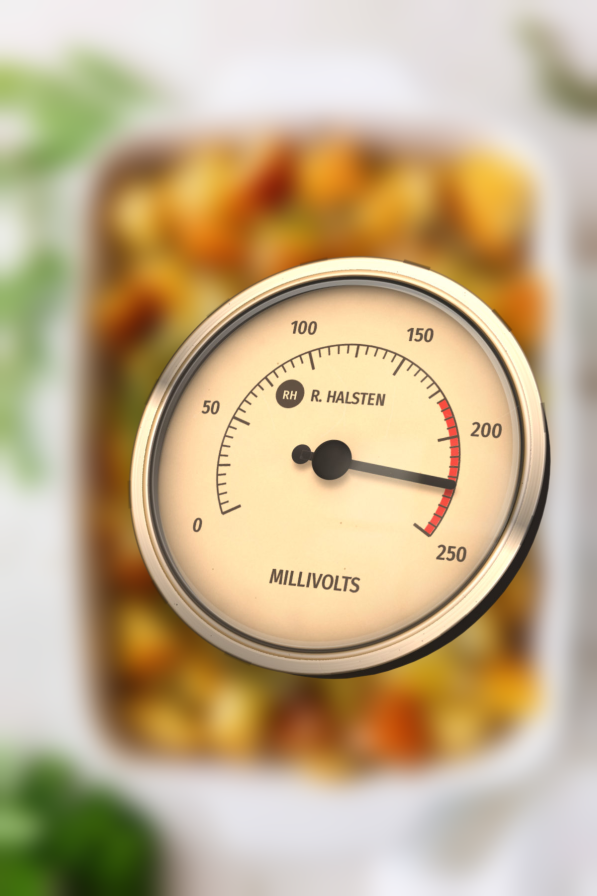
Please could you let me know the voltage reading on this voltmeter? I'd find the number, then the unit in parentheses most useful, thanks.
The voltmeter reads 225 (mV)
